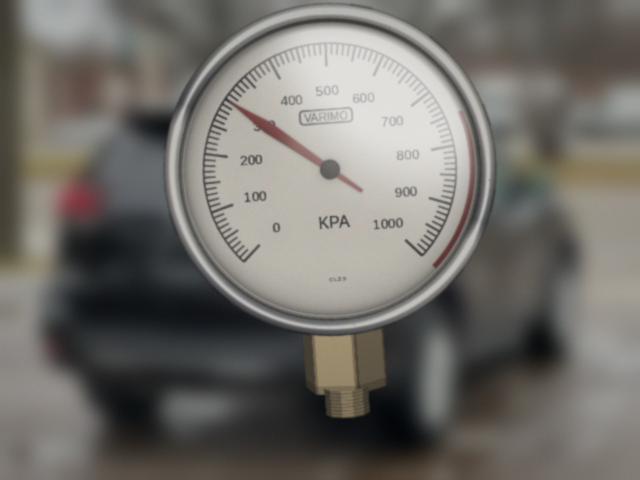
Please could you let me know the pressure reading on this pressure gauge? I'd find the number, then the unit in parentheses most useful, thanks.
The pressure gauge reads 300 (kPa)
